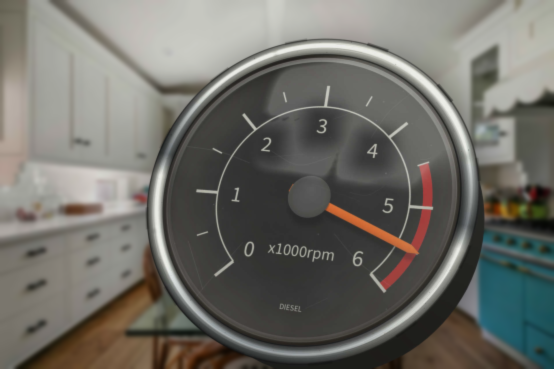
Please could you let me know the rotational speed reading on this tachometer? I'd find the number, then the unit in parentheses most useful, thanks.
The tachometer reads 5500 (rpm)
